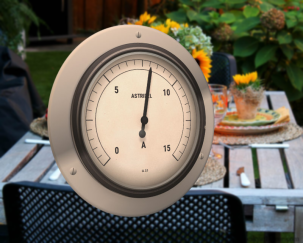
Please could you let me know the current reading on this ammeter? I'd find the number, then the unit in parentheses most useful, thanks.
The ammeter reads 8 (A)
